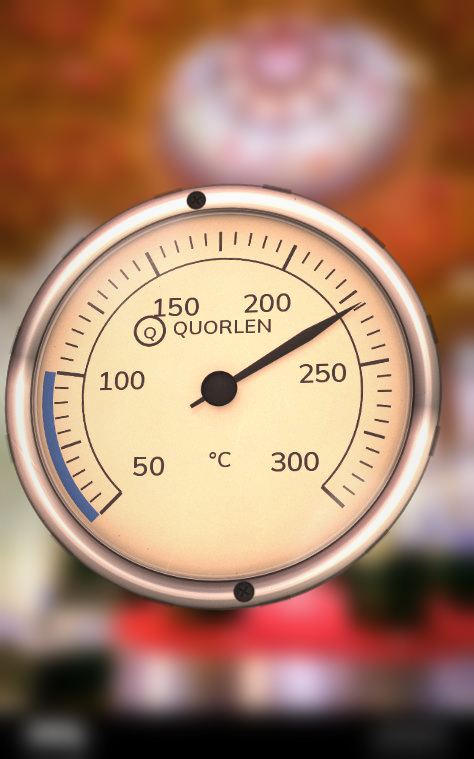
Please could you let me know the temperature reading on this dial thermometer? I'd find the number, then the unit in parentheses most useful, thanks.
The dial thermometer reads 230 (°C)
